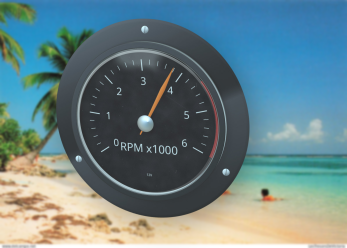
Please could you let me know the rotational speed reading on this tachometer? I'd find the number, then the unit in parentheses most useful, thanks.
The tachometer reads 3800 (rpm)
